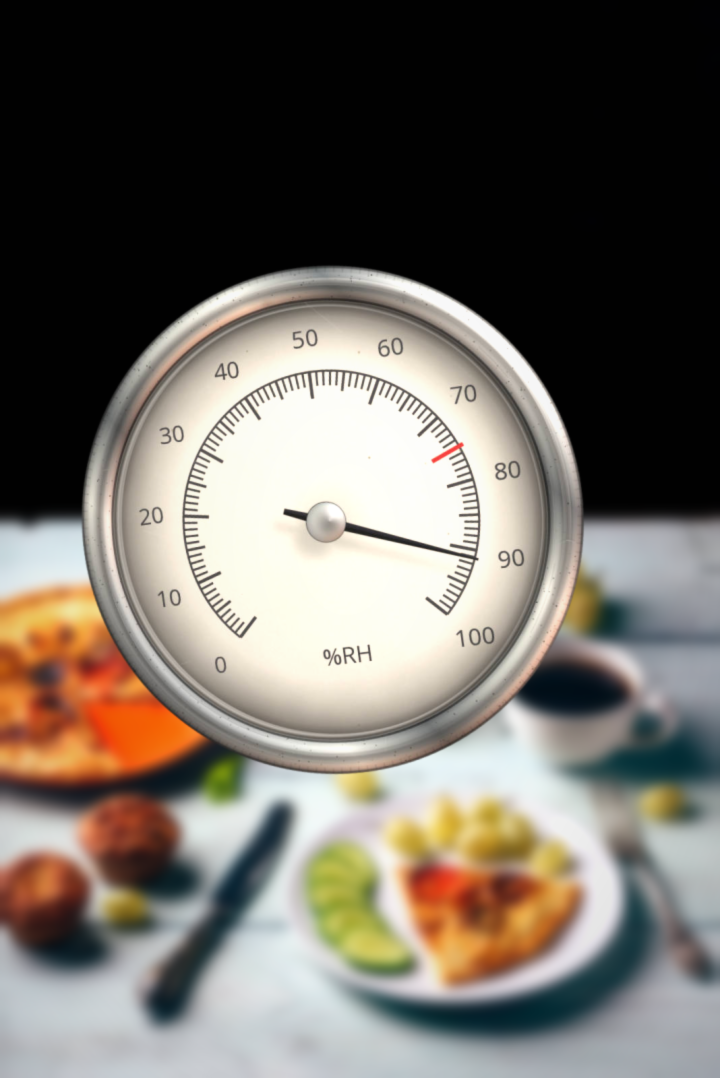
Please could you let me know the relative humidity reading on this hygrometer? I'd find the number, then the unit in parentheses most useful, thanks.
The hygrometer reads 91 (%)
